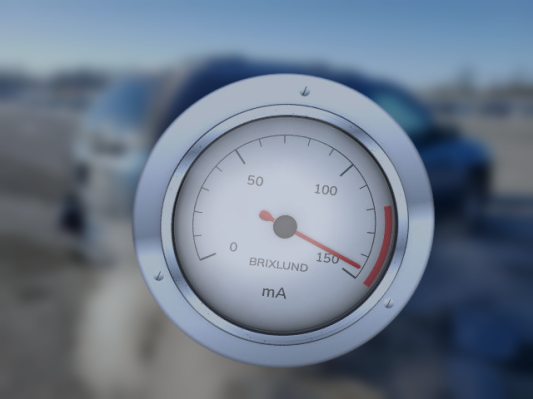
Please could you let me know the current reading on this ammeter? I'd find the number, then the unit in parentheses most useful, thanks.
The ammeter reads 145 (mA)
